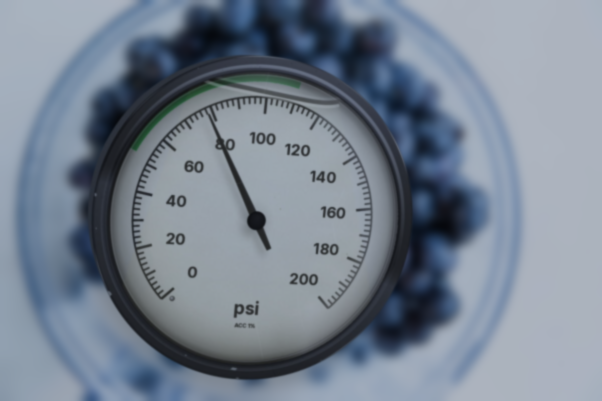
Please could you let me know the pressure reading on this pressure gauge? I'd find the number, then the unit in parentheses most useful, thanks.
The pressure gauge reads 78 (psi)
